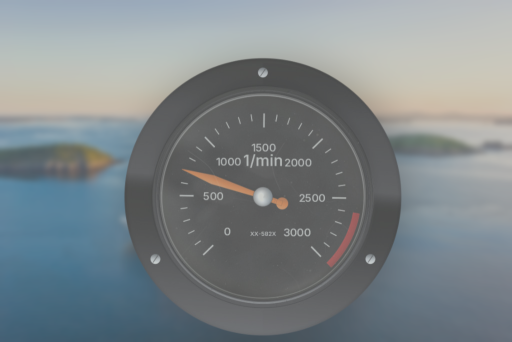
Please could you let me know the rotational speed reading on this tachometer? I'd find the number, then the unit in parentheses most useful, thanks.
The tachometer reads 700 (rpm)
